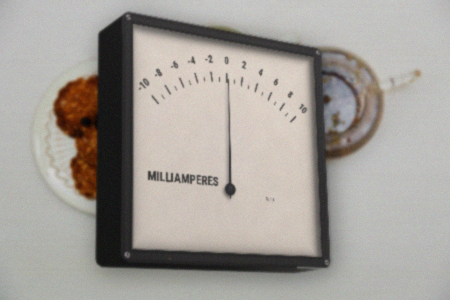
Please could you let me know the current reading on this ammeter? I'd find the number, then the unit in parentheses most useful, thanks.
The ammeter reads 0 (mA)
